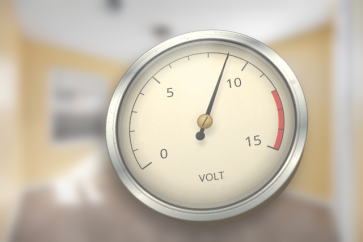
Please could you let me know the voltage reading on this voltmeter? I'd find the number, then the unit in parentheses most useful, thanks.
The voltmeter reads 9 (V)
